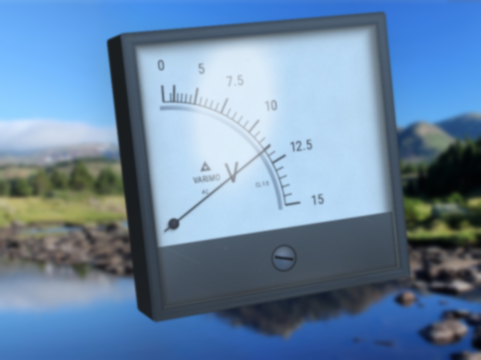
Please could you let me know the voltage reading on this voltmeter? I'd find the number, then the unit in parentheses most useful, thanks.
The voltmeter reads 11.5 (V)
